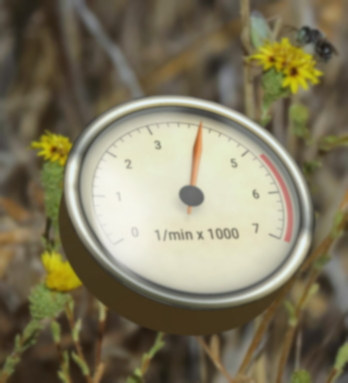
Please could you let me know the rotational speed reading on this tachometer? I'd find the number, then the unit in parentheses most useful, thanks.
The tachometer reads 4000 (rpm)
